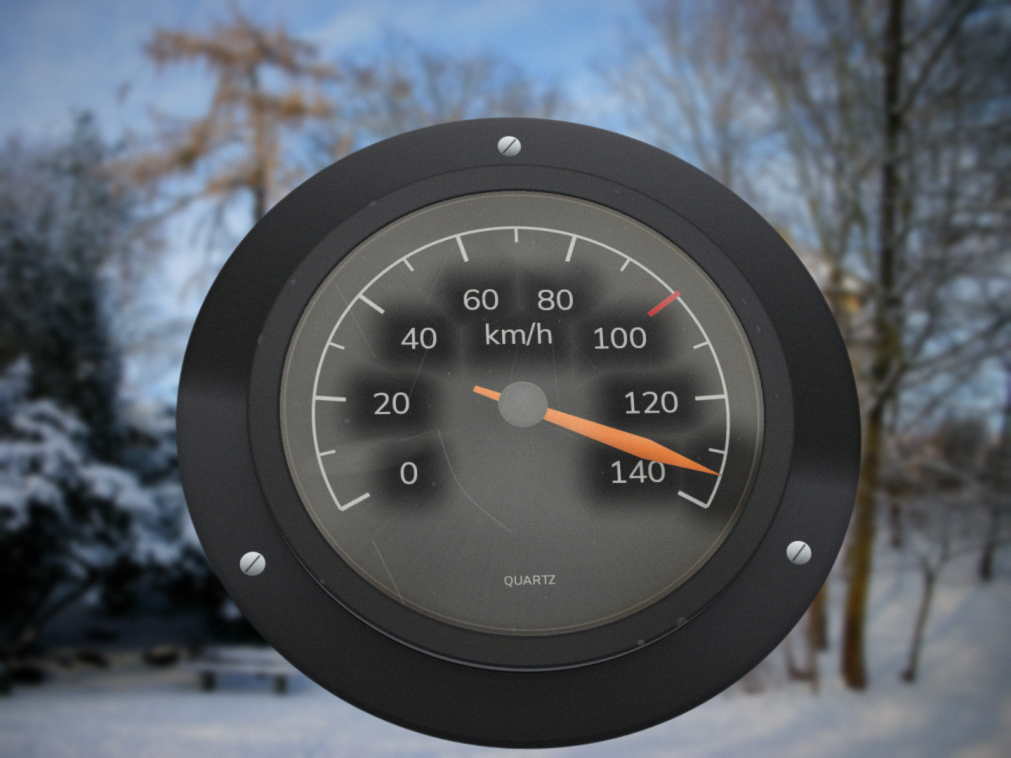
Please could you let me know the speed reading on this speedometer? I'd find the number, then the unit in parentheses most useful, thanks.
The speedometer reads 135 (km/h)
